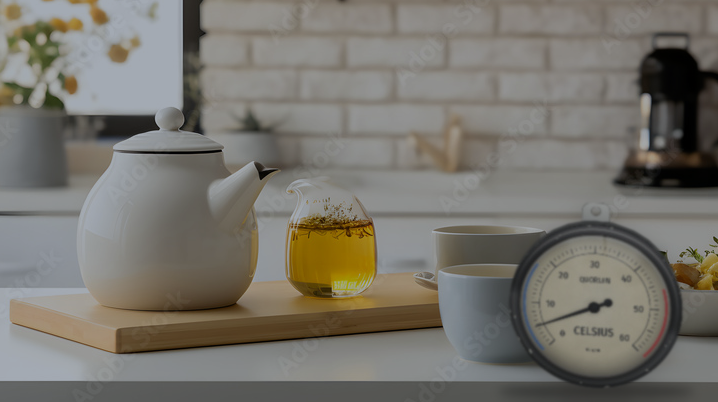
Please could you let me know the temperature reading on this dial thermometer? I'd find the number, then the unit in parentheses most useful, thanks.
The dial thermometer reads 5 (°C)
